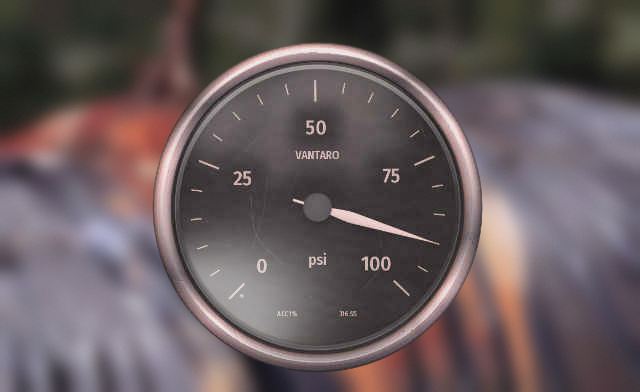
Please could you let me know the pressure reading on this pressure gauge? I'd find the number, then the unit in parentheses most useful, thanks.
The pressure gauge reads 90 (psi)
